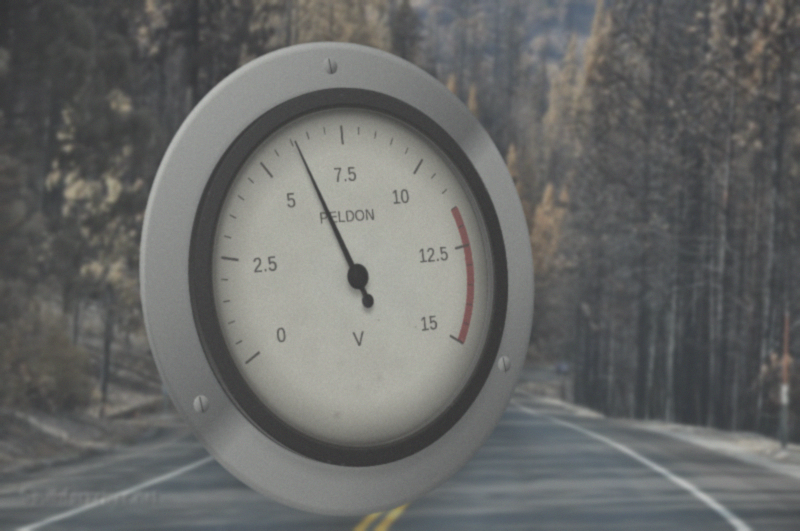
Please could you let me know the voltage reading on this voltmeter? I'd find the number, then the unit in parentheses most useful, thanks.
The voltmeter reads 6 (V)
